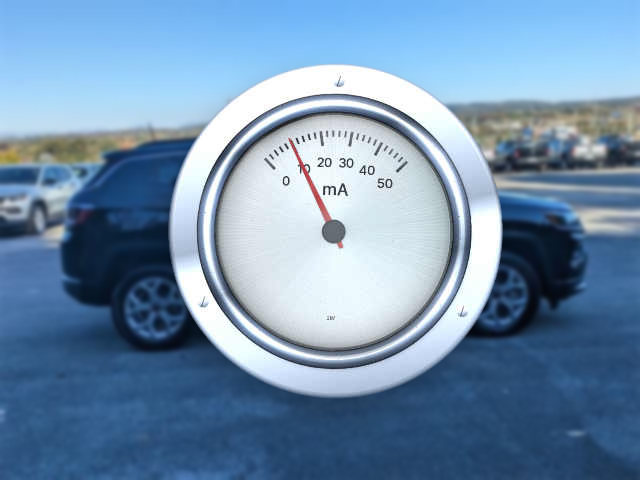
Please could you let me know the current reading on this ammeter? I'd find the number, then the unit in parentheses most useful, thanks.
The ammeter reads 10 (mA)
